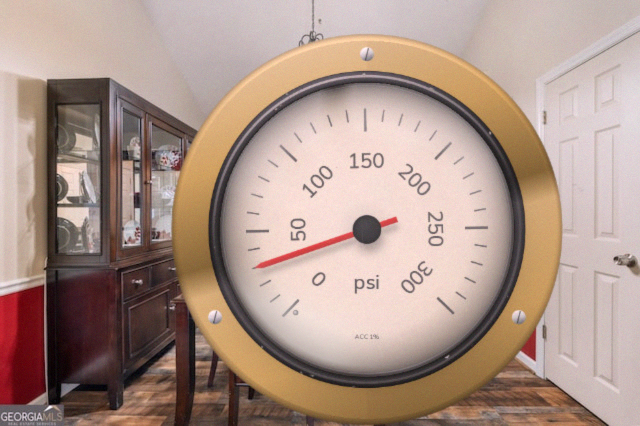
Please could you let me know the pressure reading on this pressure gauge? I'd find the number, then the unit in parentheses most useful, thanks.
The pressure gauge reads 30 (psi)
